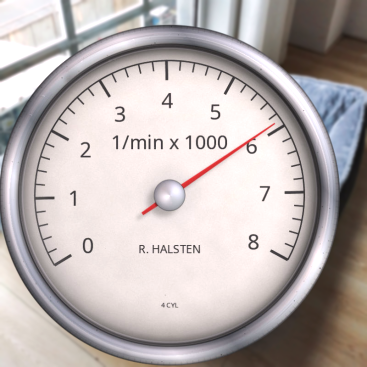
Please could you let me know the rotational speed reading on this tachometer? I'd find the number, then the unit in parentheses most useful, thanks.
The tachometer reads 5900 (rpm)
